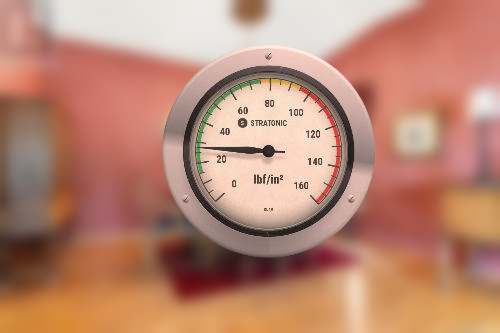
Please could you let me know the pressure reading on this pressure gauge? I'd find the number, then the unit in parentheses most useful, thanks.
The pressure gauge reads 27.5 (psi)
